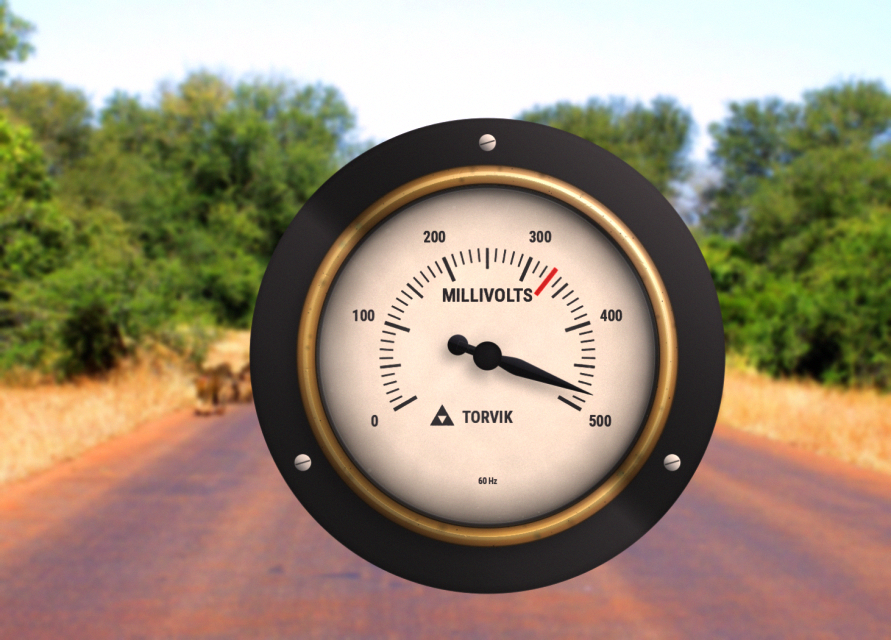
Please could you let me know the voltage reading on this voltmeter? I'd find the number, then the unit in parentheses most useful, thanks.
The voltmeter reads 480 (mV)
